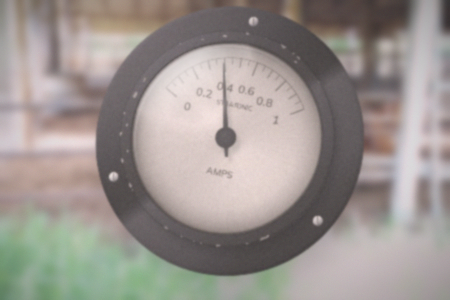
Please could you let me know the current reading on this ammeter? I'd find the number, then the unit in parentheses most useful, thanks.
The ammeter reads 0.4 (A)
